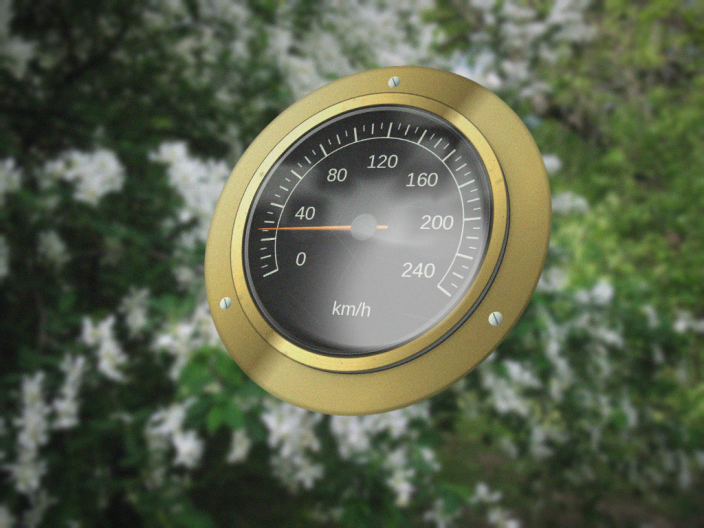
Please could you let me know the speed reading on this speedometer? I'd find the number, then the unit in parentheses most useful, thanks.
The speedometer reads 25 (km/h)
